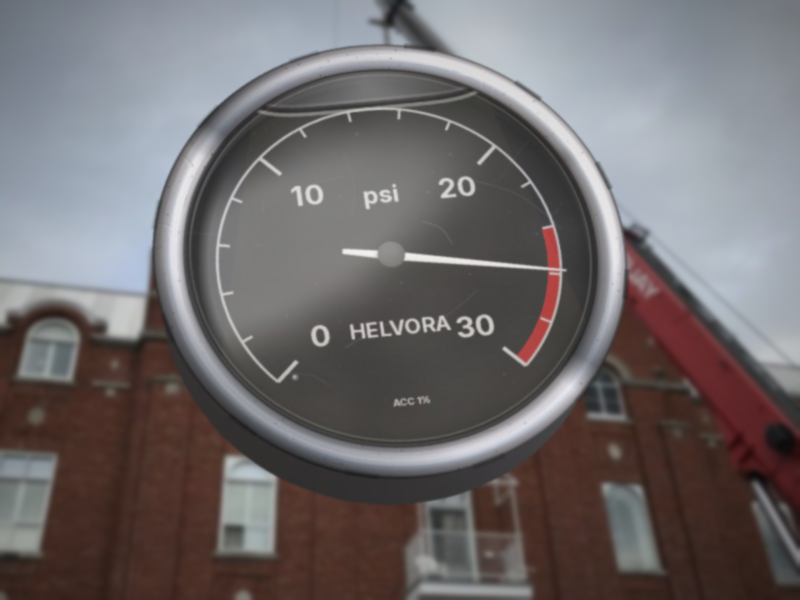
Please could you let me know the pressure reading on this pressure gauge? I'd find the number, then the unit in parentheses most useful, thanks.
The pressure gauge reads 26 (psi)
